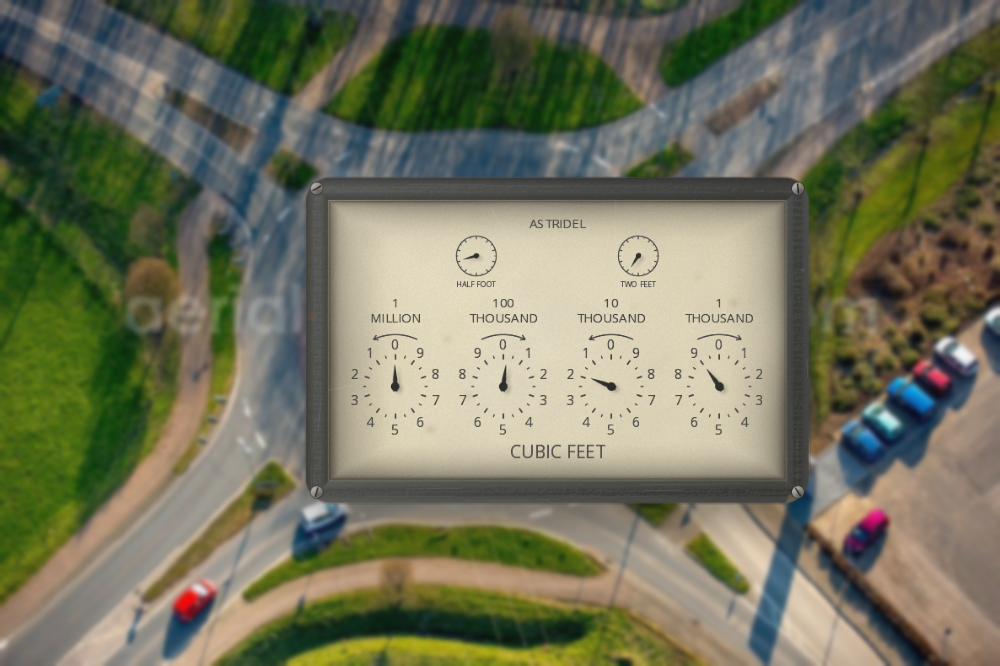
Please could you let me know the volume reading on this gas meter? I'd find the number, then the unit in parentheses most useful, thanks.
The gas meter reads 1900 (ft³)
